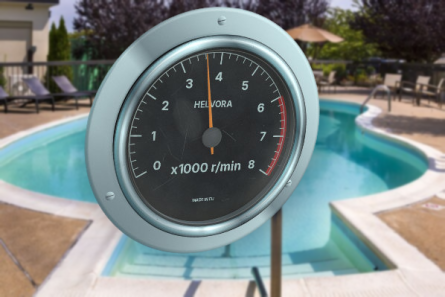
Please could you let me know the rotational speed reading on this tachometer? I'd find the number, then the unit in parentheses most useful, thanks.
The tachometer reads 3600 (rpm)
